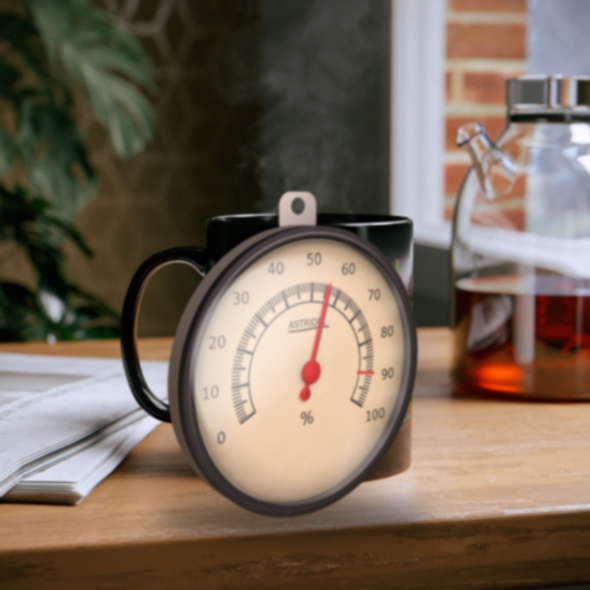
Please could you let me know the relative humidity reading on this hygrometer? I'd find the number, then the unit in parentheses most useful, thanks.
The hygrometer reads 55 (%)
